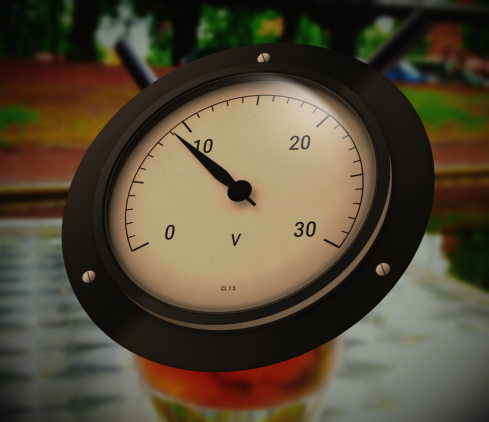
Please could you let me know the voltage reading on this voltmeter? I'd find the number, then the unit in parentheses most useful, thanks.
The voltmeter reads 9 (V)
